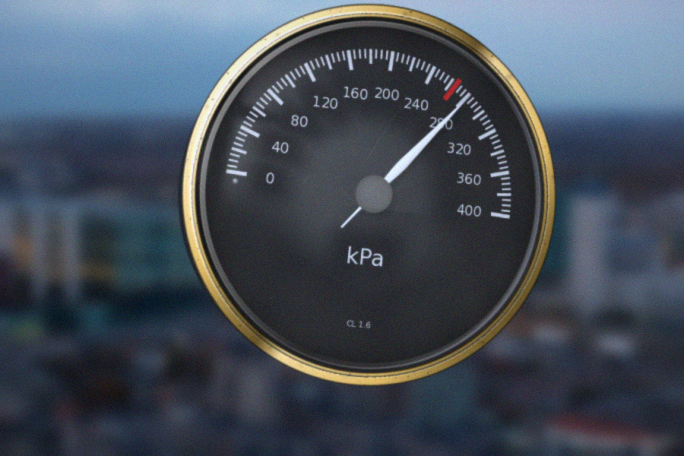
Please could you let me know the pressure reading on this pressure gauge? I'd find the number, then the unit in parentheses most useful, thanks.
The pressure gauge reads 280 (kPa)
